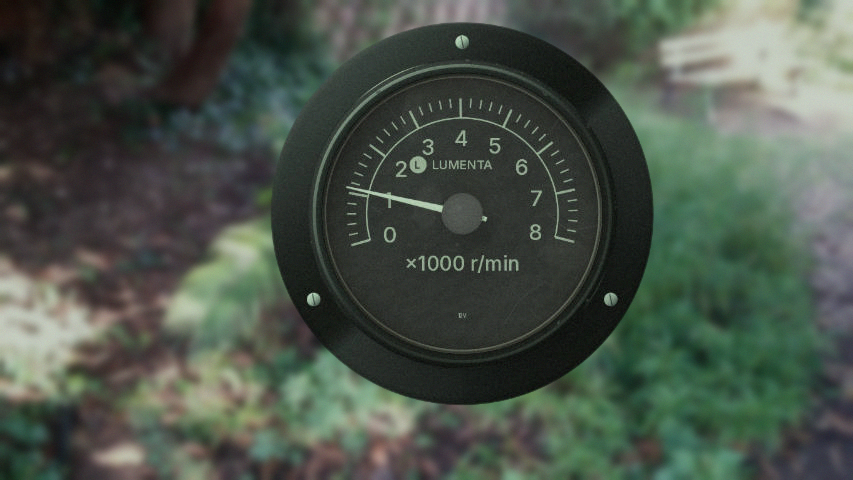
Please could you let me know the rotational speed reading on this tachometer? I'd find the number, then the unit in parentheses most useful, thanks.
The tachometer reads 1100 (rpm)
